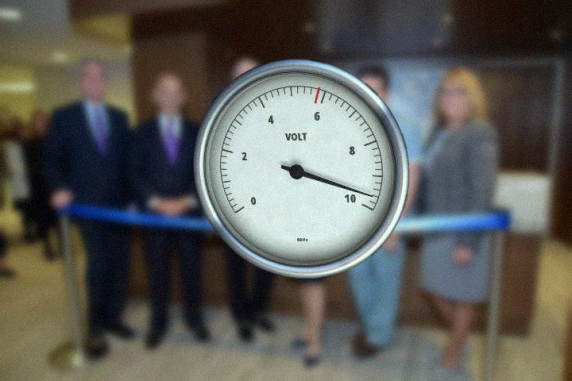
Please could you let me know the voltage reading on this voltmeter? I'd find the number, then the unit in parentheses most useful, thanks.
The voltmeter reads 9.6 (V)
